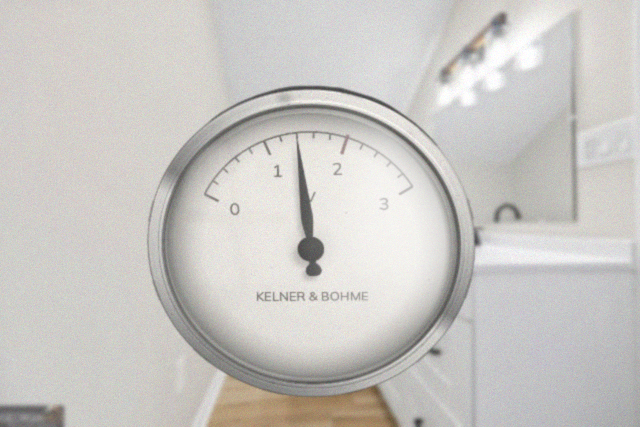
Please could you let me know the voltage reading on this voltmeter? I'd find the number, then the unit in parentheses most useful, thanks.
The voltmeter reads 1.4 (V)
